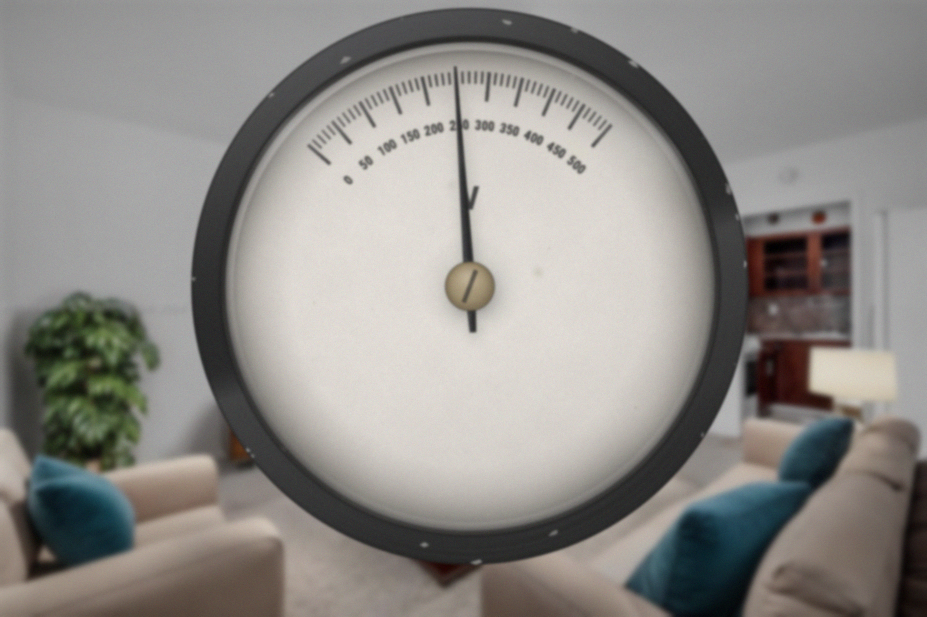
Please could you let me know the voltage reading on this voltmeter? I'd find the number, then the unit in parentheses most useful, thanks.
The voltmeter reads 250 (V)
